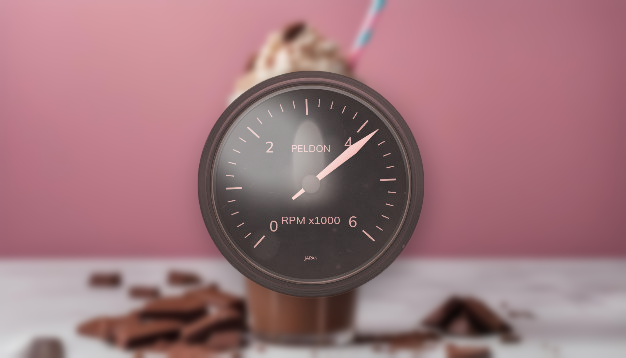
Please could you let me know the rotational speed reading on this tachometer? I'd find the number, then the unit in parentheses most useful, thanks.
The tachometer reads 4200 (rpm)
